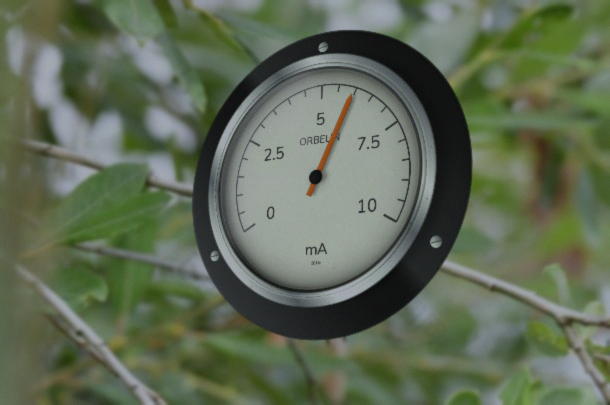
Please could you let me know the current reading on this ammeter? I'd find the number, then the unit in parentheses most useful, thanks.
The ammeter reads 6 (mA)
